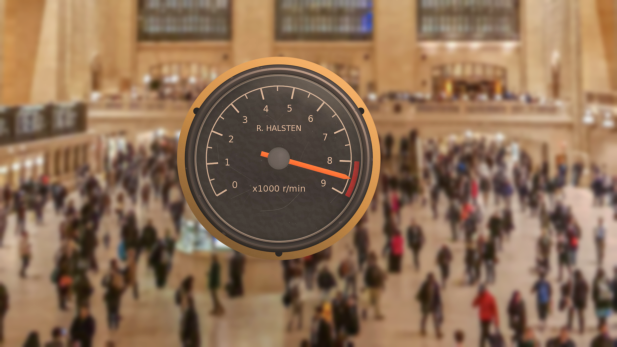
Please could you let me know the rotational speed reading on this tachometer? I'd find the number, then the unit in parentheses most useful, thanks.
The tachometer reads 8500 (rpm)
